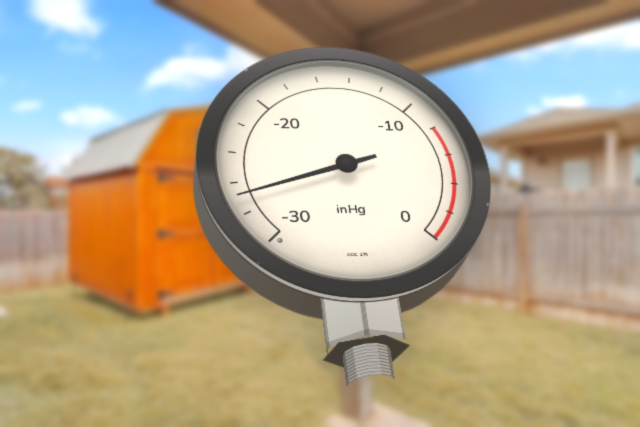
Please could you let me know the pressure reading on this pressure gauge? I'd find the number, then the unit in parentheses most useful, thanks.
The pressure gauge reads -27 (inHg)
